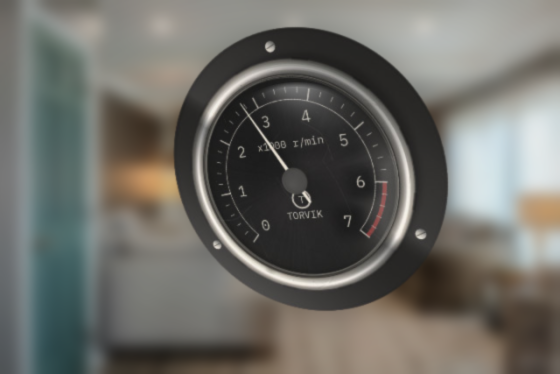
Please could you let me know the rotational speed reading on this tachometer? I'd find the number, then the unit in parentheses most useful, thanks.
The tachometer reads 2800 (rpm)
